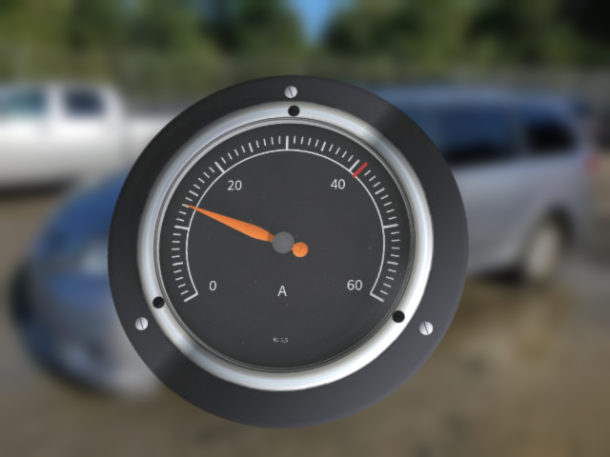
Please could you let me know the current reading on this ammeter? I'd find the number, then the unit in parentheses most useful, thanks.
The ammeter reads 13 (A)
